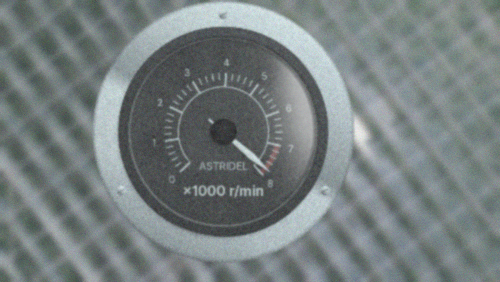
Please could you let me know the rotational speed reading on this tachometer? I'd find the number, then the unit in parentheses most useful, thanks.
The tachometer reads 7800 (rpm)
